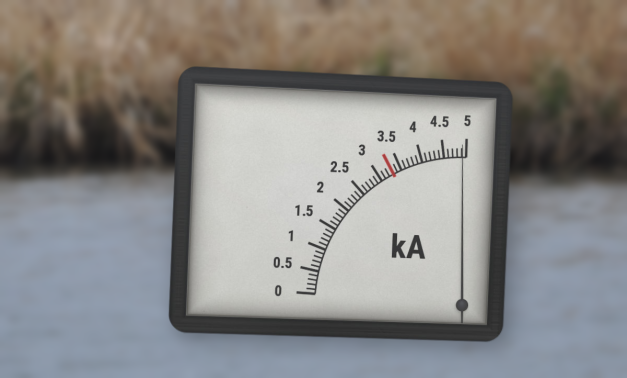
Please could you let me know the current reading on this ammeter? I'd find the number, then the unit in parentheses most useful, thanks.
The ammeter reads 4.9 (kA)
